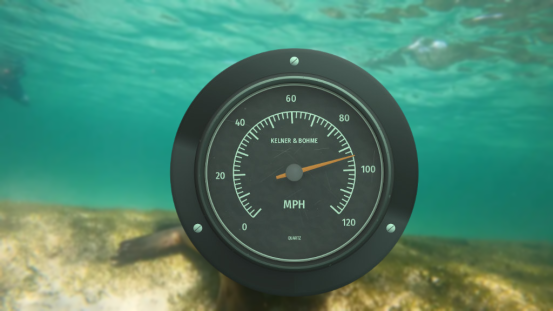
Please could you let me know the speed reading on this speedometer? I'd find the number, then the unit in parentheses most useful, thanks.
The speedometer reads 94 (mph)
